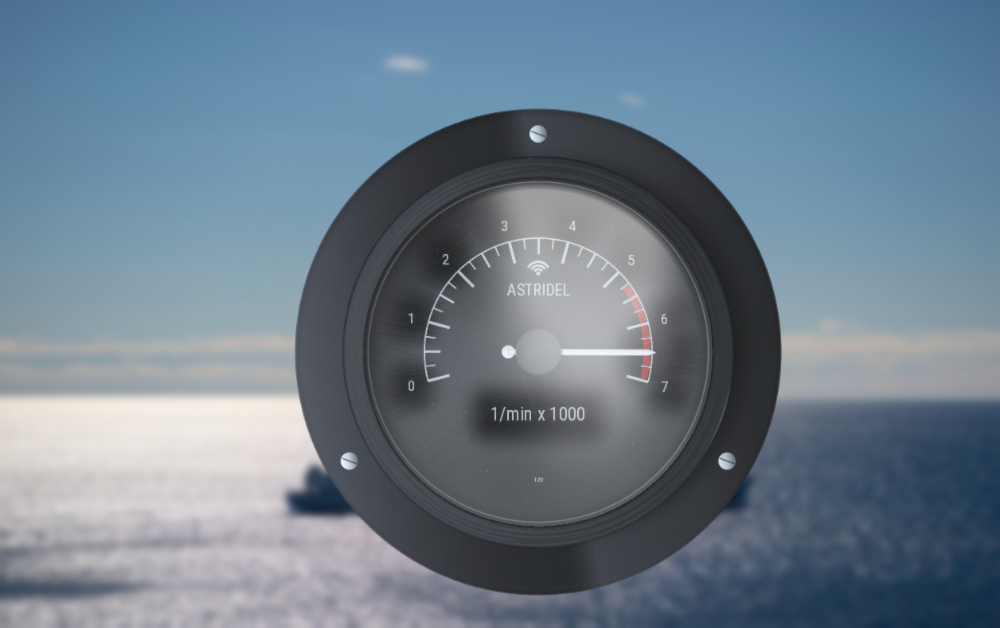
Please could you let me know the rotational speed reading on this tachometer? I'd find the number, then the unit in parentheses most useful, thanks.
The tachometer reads 6500 (rpm)
